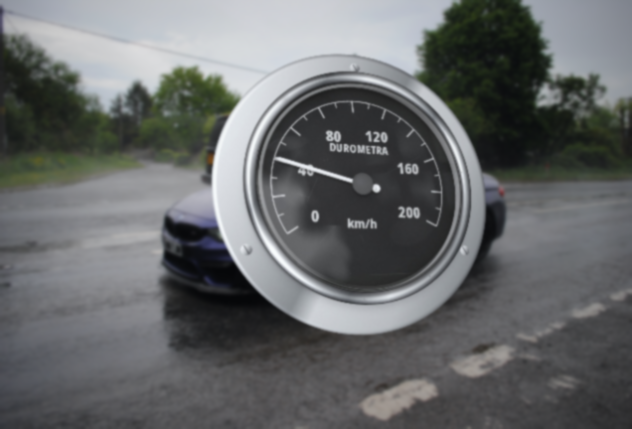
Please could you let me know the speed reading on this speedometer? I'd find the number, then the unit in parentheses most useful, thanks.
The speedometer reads 40 (km/h)
